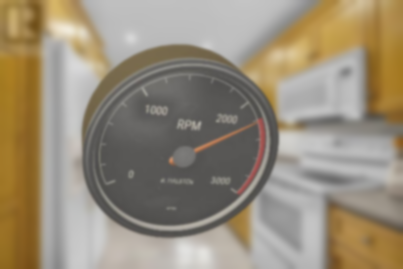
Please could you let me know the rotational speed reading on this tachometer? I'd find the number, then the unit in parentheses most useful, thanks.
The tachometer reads 2200 (rpm)
